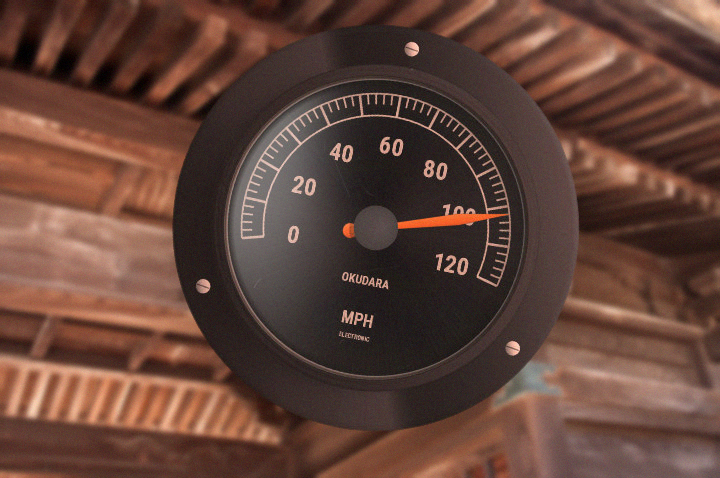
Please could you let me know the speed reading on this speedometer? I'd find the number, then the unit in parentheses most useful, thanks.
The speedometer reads 102 (mph)
